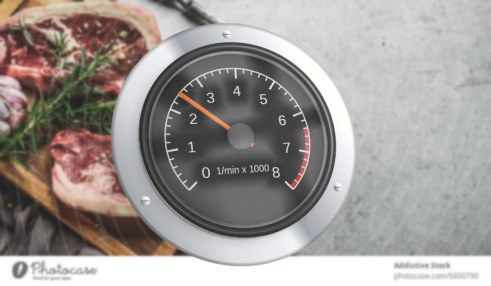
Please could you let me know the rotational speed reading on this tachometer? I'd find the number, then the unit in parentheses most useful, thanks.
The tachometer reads 2400 (rpm)
